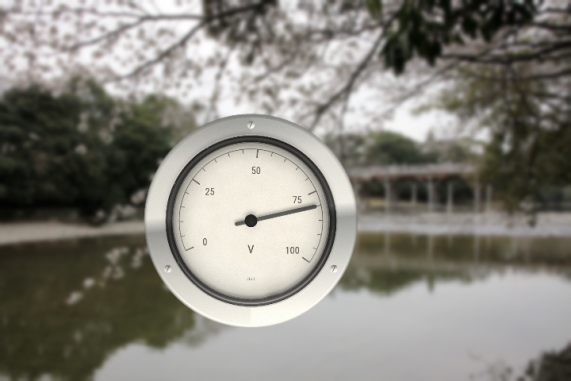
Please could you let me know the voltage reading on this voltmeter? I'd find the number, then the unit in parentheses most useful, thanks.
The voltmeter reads 80 (V)
